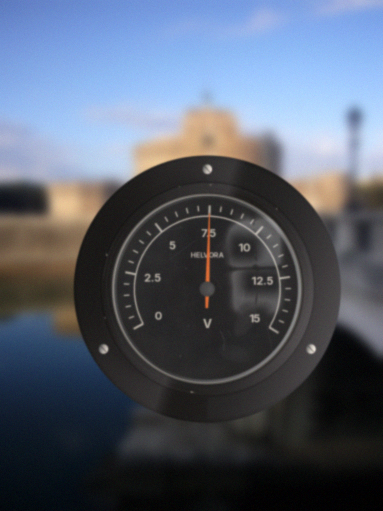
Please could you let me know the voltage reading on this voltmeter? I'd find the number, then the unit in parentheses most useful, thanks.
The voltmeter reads 7.5 (V)
